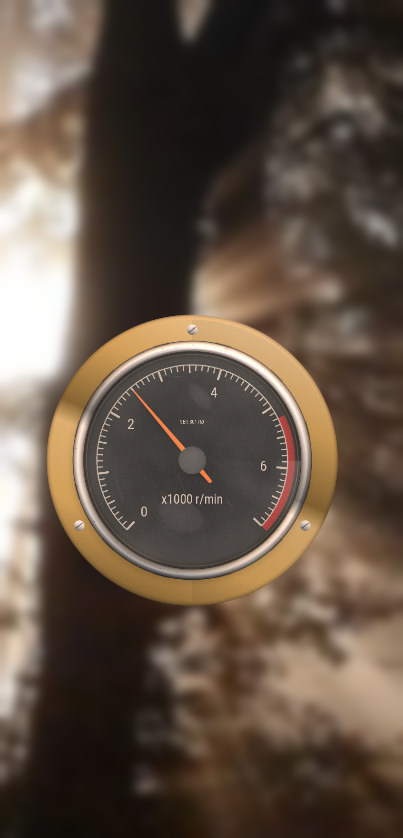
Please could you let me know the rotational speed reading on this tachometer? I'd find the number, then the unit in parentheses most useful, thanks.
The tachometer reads 2500 (rpm)
